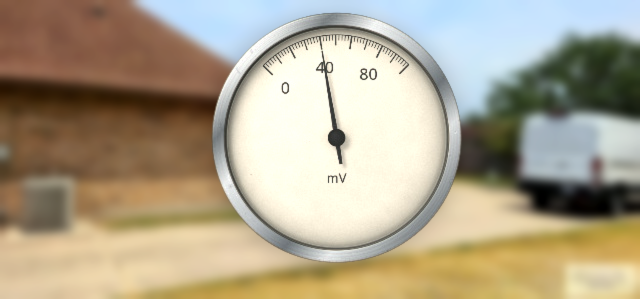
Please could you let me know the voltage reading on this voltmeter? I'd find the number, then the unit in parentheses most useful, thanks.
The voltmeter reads 40 (mV)
